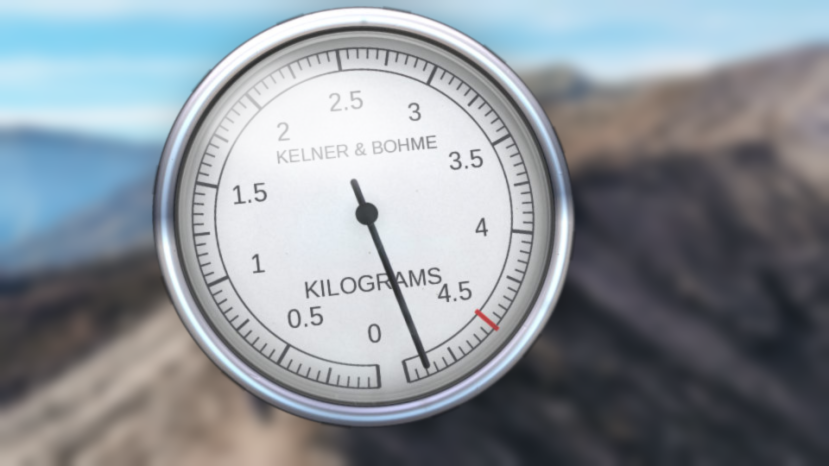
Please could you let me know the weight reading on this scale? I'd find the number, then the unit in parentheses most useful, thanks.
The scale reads 4.9 (kg)
